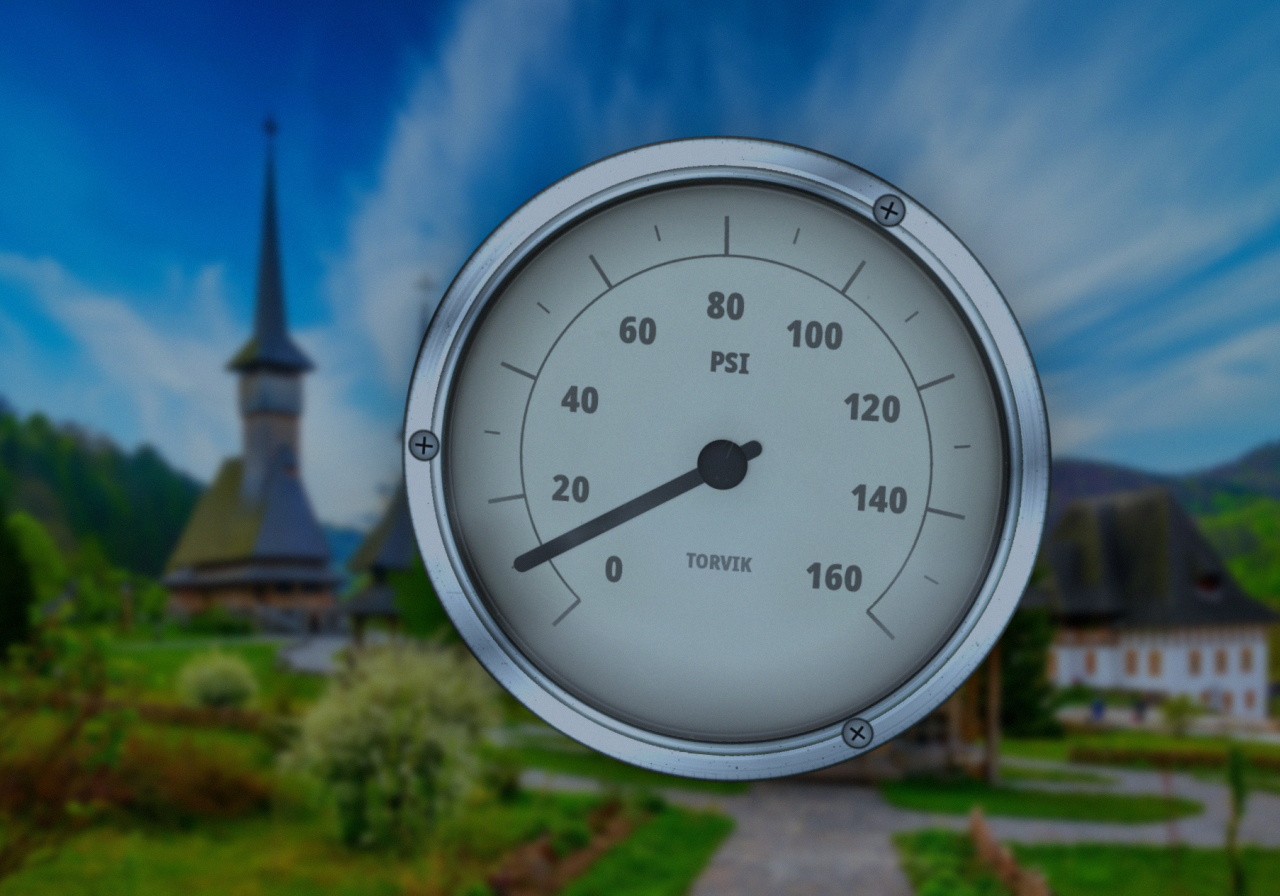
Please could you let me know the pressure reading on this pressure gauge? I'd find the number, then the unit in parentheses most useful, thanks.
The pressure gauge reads 10 (psi)
